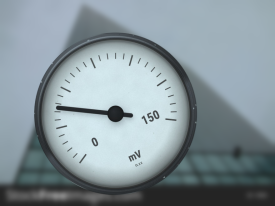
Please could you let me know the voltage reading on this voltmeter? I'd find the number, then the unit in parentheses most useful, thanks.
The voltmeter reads 37.5 (mV)
